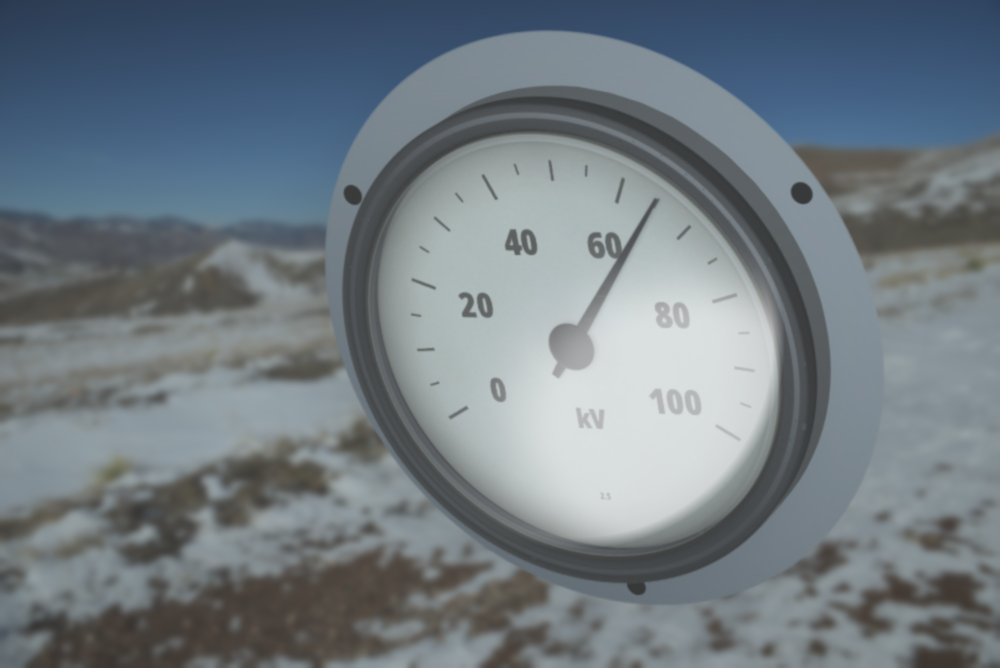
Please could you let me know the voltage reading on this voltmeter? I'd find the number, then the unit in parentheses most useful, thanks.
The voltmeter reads 65 (kV)
